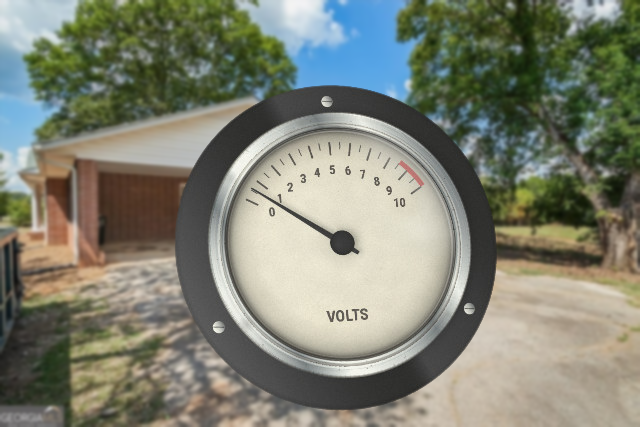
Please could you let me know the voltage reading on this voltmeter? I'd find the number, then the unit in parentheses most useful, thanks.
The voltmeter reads 0.5 (V)
